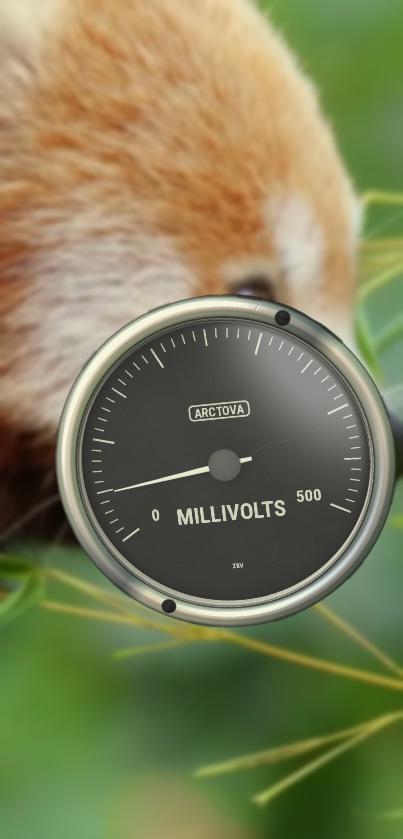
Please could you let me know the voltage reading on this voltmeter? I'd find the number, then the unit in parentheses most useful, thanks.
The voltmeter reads 50 (mV)
